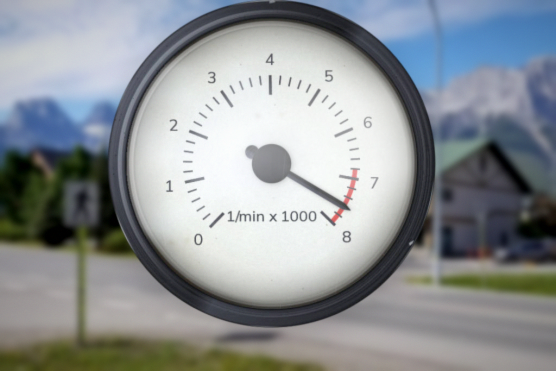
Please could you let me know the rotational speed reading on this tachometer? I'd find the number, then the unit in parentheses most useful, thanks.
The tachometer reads 7600 (rpm)
